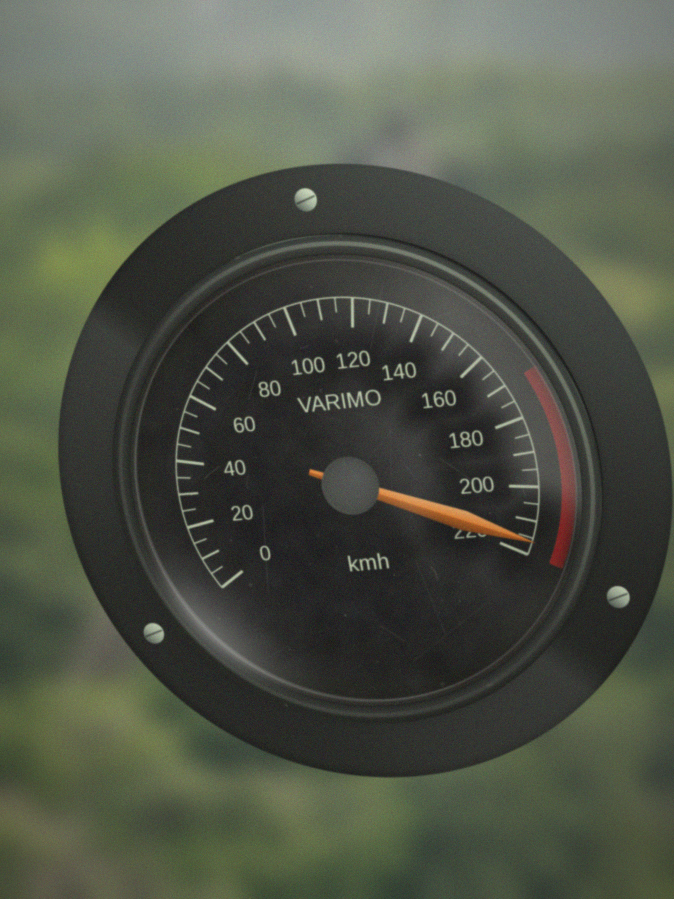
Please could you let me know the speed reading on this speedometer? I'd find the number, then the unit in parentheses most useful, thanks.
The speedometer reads 215 (km/h)
